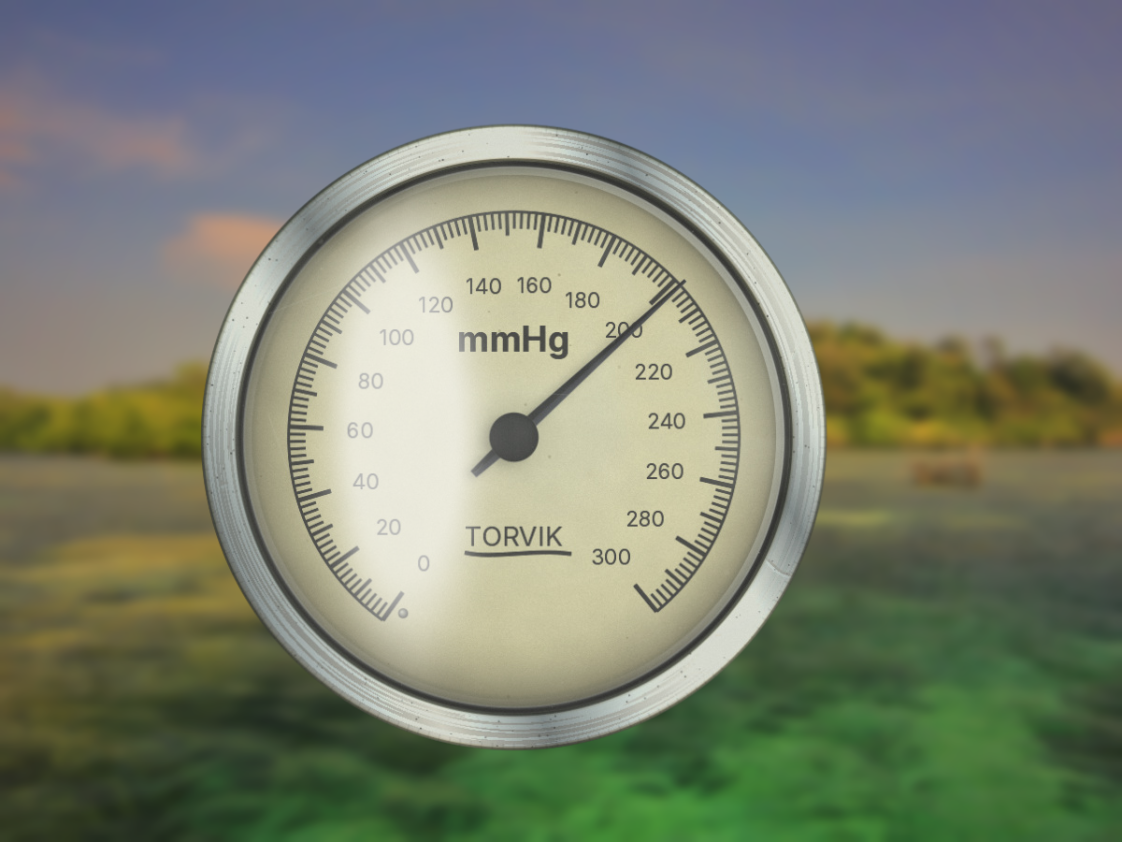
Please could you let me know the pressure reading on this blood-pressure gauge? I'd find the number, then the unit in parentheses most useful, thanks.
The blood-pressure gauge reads 202 (mmHg)
